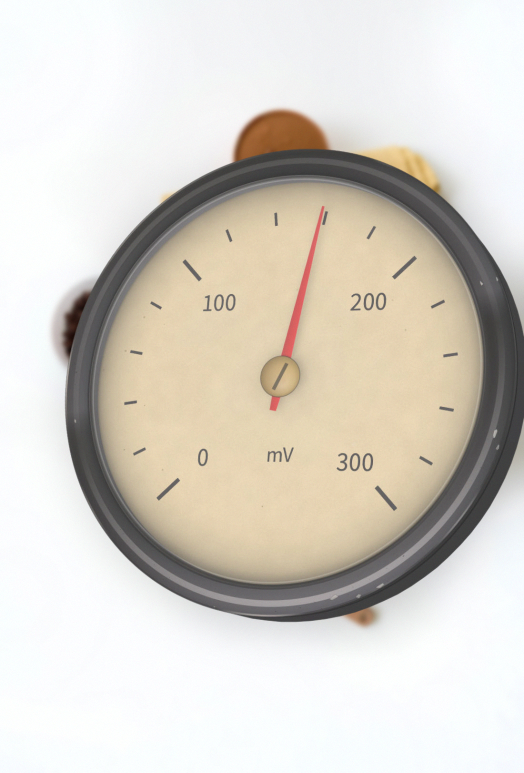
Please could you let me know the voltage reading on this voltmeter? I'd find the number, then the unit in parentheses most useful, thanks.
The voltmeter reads 160 (mV)
